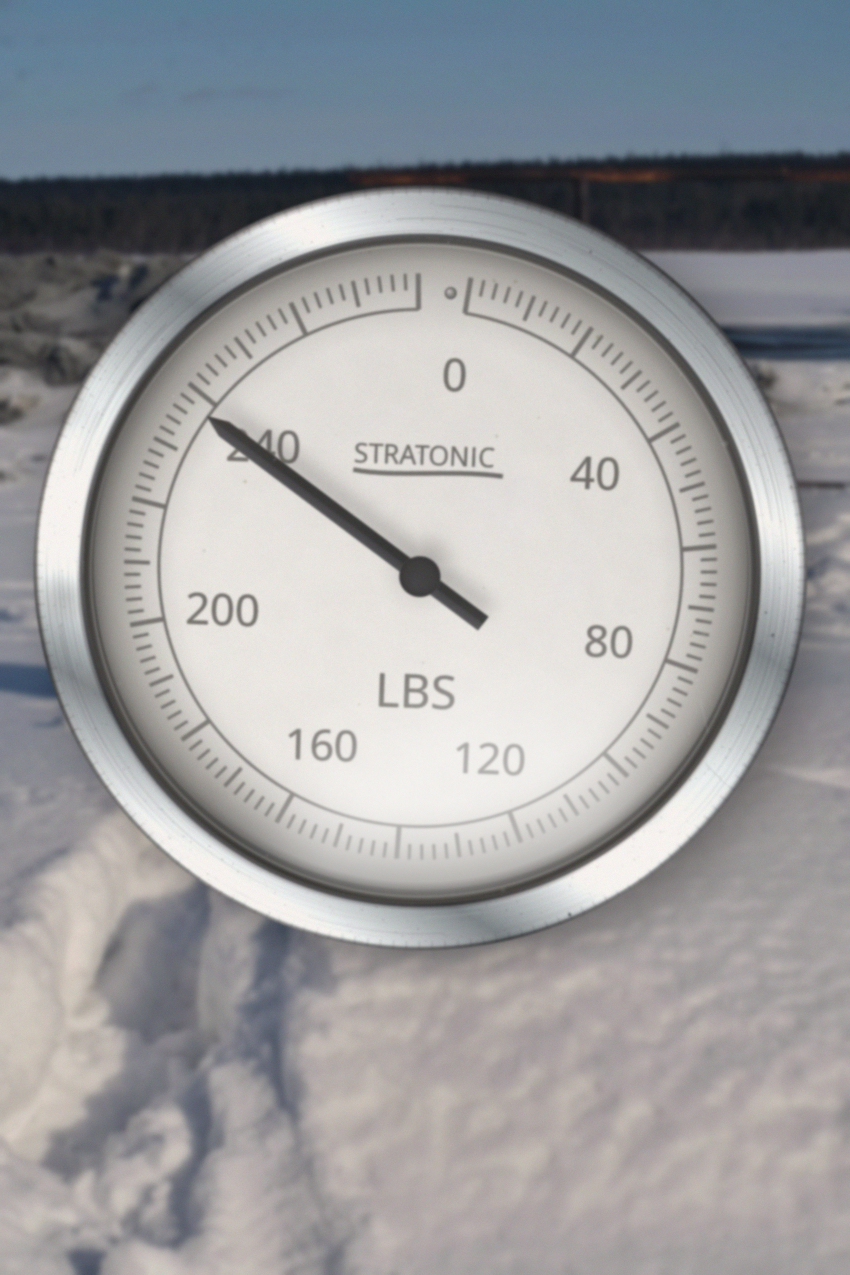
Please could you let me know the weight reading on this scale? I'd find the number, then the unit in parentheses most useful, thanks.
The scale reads 238 (lb)
